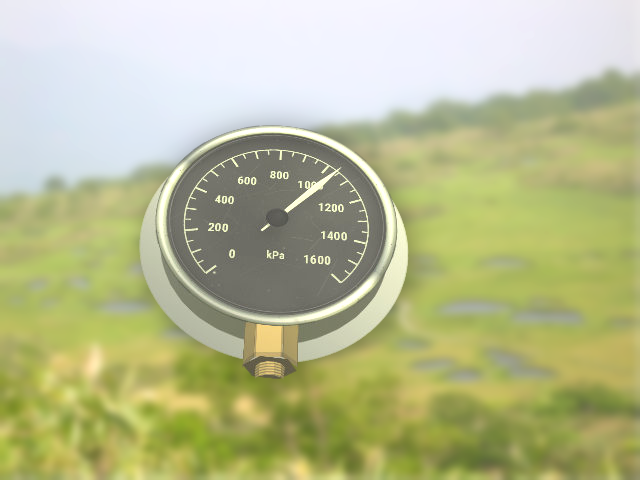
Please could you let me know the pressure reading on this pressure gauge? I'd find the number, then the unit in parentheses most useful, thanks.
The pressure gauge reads 1050 (kPa)
